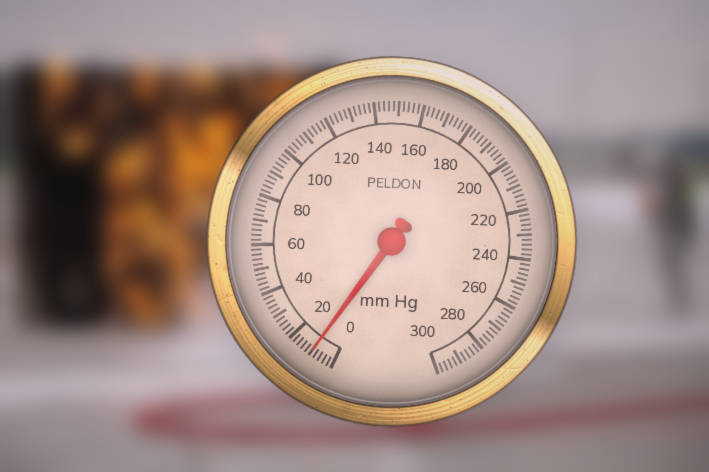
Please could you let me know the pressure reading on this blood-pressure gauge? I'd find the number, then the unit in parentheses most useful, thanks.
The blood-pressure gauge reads 10 (mmHg)
